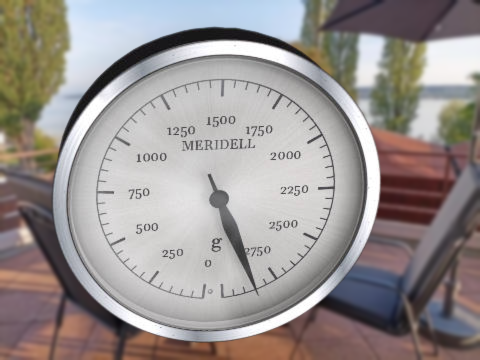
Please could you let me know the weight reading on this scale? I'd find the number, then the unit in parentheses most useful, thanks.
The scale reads 2850 (g)
